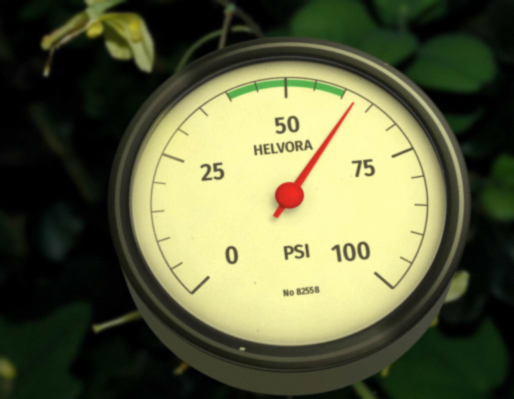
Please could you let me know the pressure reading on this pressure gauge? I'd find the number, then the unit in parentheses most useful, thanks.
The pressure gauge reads 62.5 (psi)
